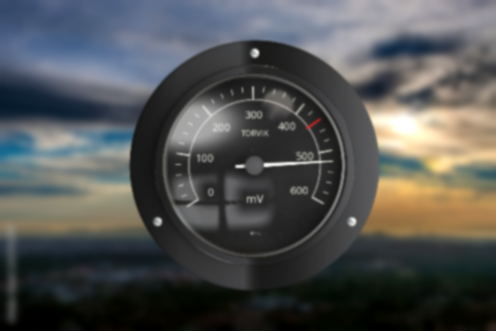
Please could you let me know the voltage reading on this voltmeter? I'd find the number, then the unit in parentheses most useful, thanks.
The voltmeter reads 520 (mV)
